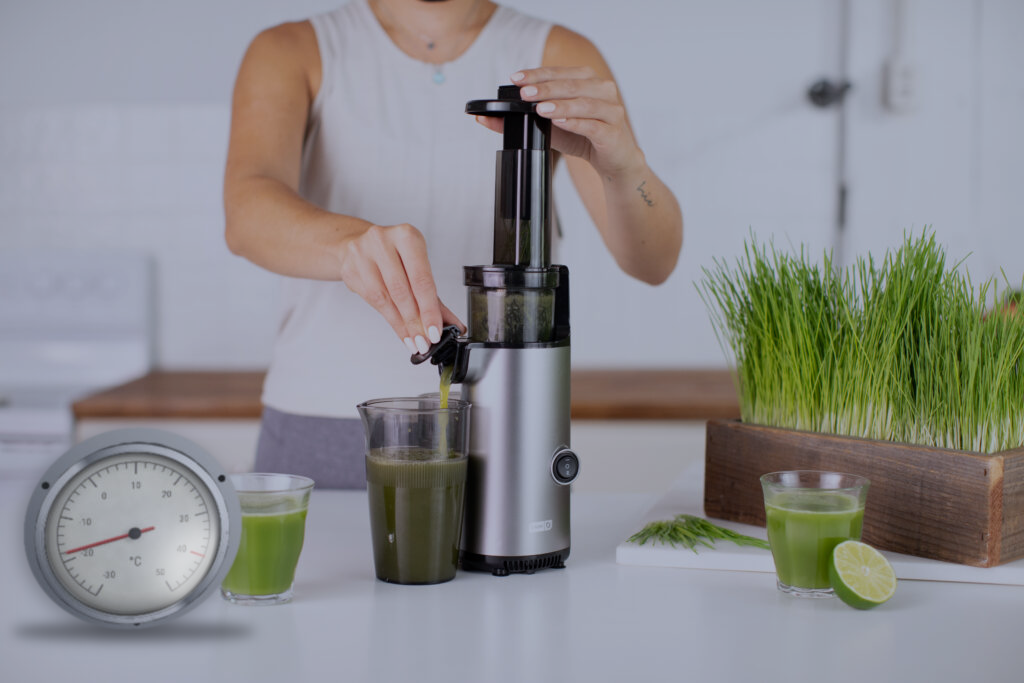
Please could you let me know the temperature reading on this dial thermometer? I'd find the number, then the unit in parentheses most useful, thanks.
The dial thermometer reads -18 (°C)
